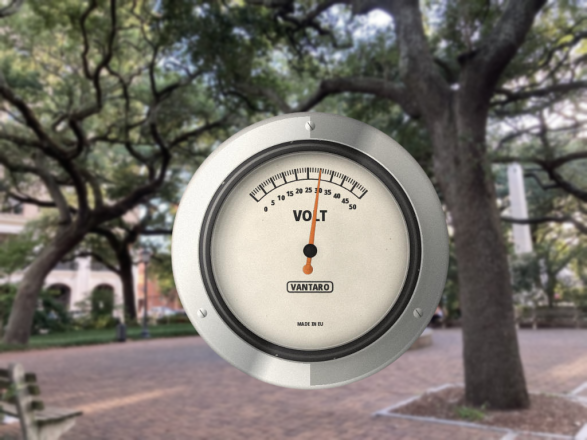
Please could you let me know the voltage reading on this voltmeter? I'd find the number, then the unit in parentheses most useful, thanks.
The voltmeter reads 30 (V)
